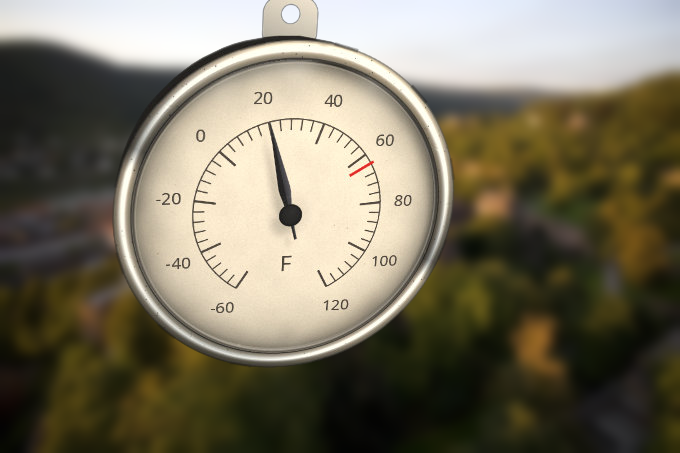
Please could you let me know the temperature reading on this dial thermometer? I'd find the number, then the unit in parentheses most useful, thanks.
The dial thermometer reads 20 (°F)
